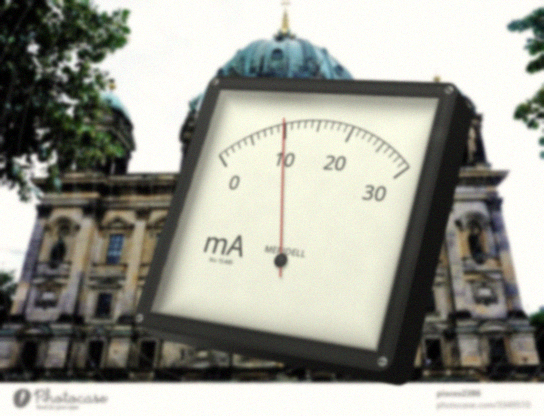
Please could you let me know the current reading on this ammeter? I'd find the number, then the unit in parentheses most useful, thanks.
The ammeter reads 10 (mA)
